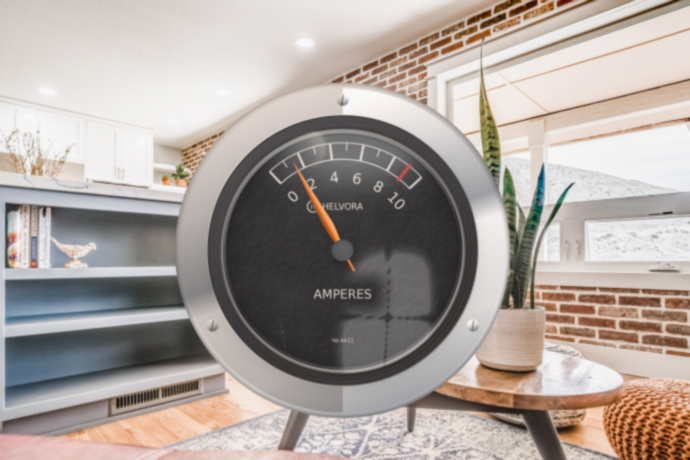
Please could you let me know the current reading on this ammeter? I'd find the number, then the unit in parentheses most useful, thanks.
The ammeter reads 1.5 (A)
